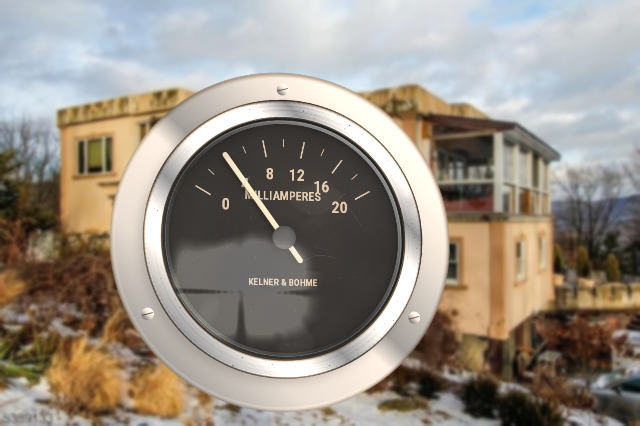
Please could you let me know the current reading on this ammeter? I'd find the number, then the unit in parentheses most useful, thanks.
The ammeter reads 4 (mA)
